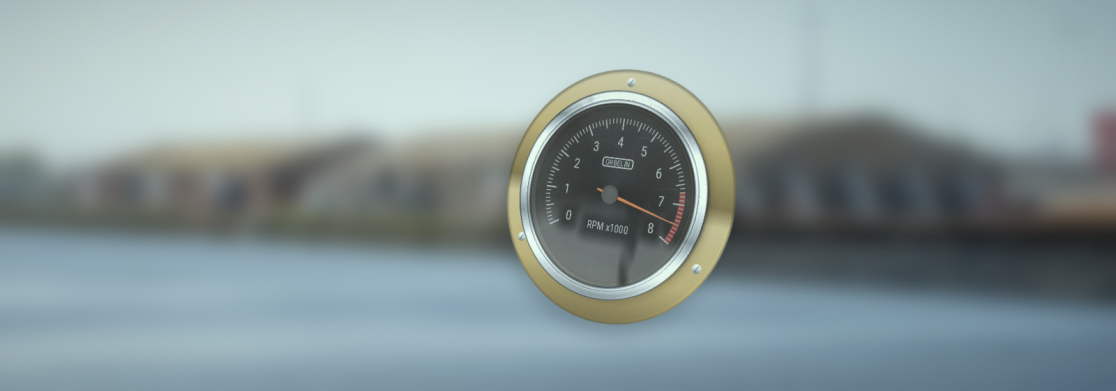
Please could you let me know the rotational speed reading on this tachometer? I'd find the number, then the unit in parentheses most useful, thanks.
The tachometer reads 7500 (rpm)
